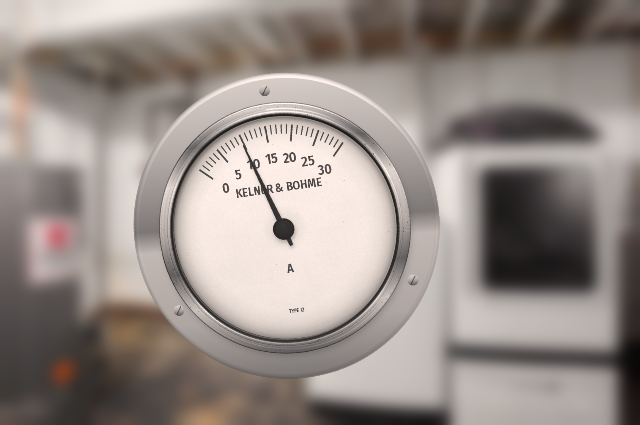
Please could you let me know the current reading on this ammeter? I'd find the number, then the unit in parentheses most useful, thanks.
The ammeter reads 10 (A)
